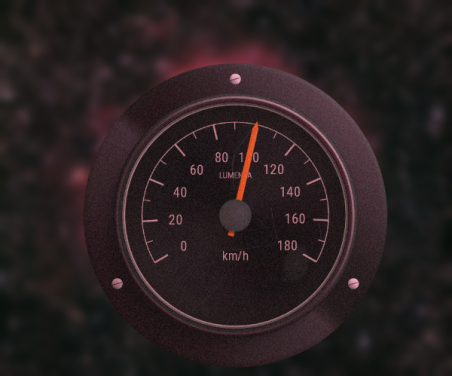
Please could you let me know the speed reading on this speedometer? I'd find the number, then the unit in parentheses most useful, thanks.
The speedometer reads 100 (km/h)
